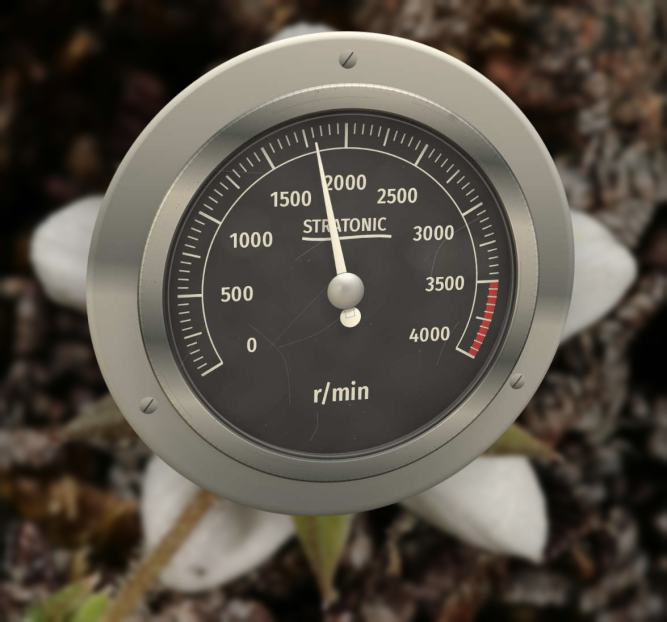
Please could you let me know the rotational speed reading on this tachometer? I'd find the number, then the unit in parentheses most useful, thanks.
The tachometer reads 1800 (rpm)
